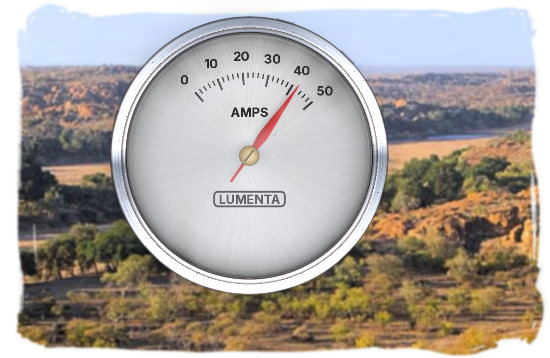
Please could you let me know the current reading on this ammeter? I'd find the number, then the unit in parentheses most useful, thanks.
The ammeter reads 42 (A)
